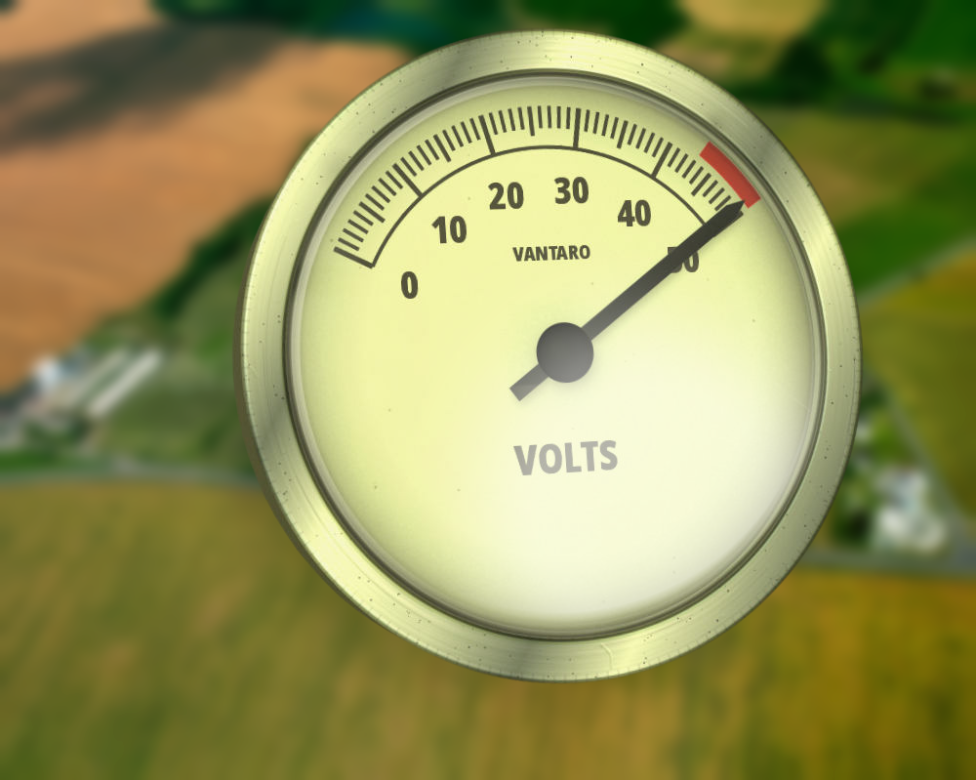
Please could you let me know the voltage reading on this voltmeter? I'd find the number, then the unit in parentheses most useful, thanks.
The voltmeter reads 49 (V)
